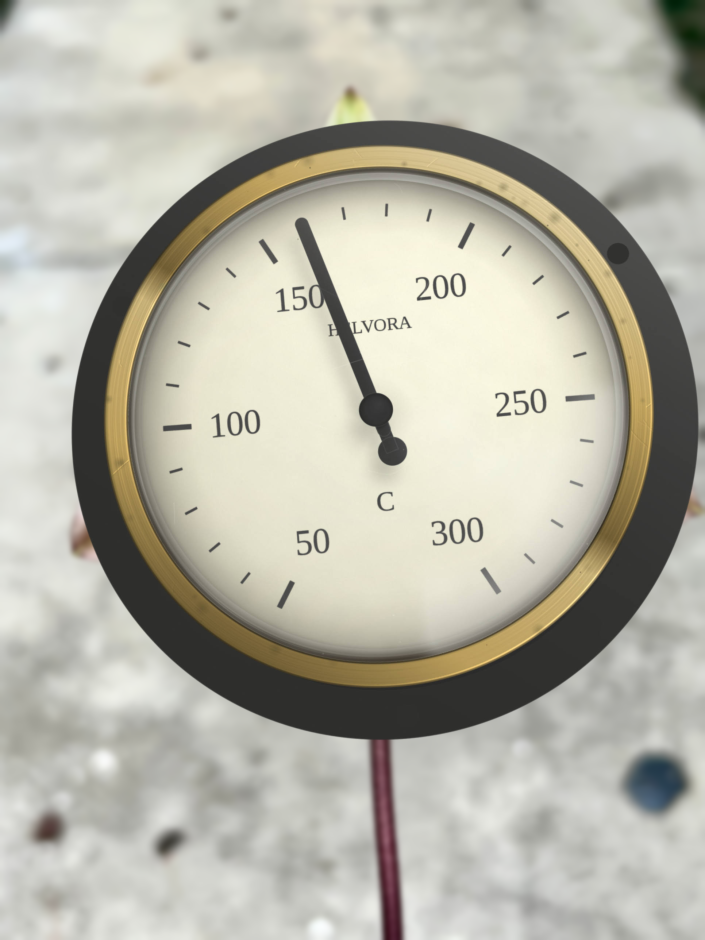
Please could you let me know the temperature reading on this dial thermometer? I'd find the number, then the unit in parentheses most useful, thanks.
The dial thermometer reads 160 (°C)
